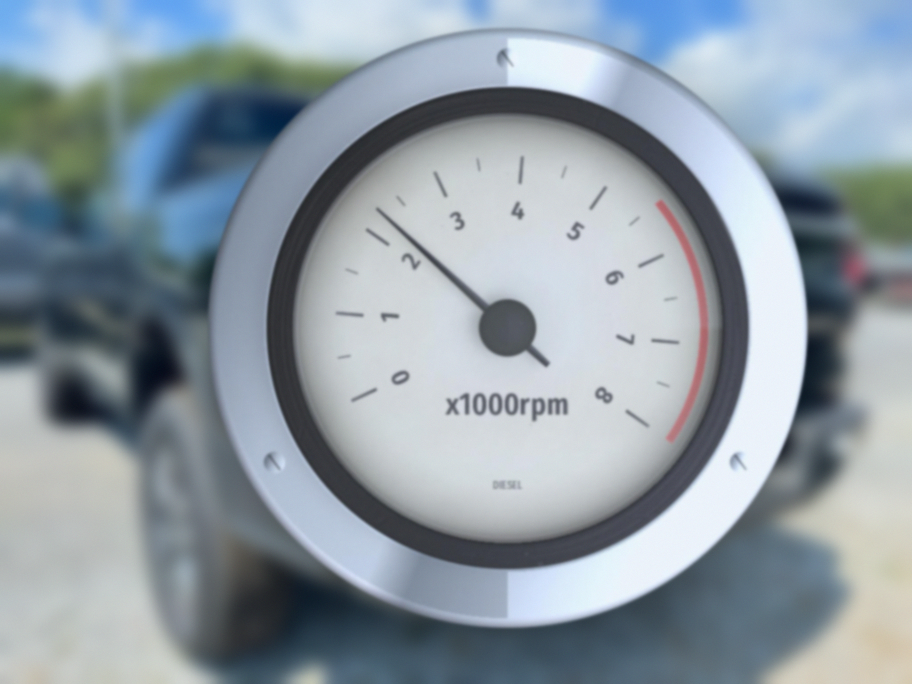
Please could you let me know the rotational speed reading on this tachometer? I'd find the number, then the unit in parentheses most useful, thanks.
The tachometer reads 2250 (rpm)
